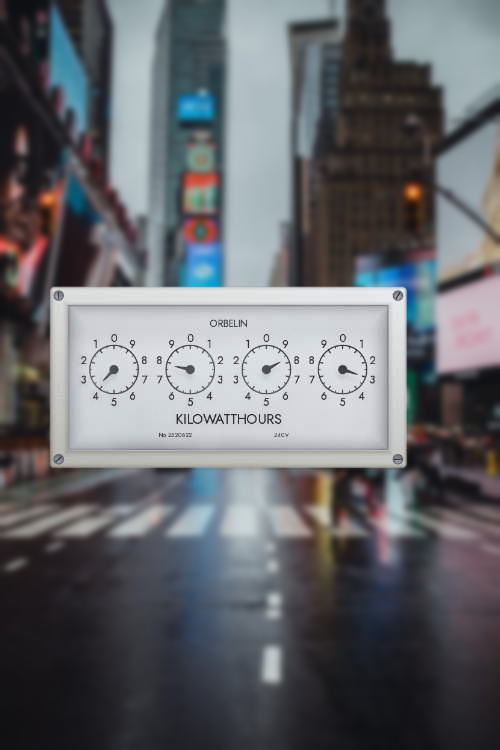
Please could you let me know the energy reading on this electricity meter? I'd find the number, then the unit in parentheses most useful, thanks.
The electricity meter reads 3783 (kWh)
